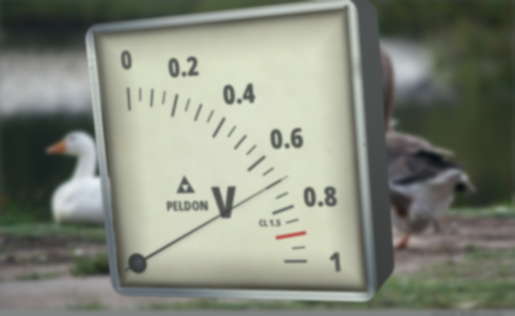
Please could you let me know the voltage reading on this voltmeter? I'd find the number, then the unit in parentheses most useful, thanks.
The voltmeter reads 0.7 (V)
